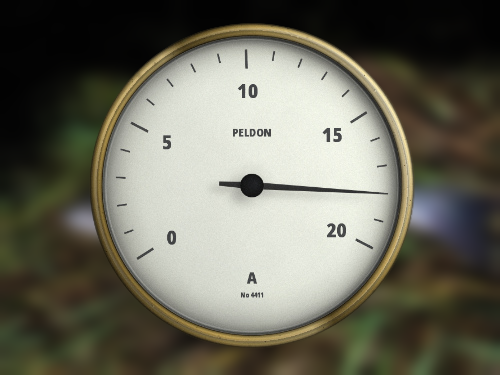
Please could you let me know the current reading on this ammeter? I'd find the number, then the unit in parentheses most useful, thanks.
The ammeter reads 18 (A)
